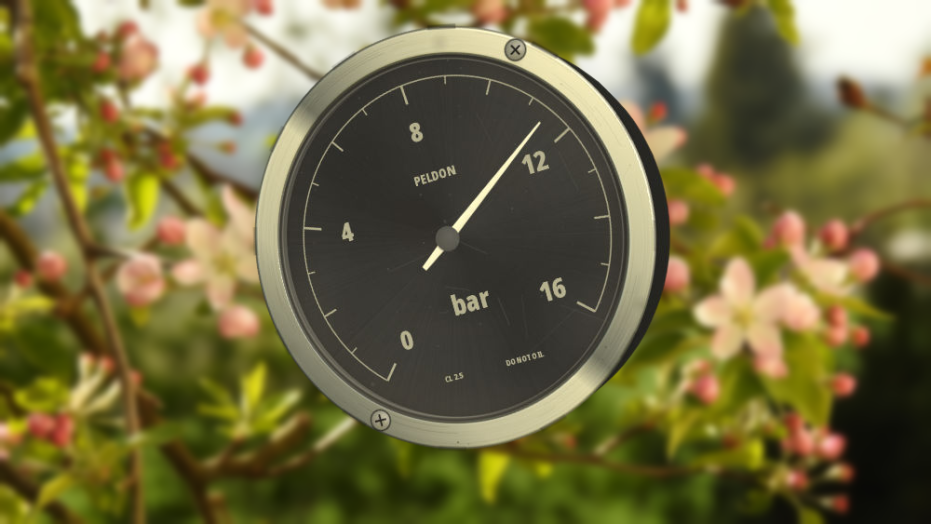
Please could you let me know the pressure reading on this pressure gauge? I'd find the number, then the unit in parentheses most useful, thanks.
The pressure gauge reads 11.5 (bar)
